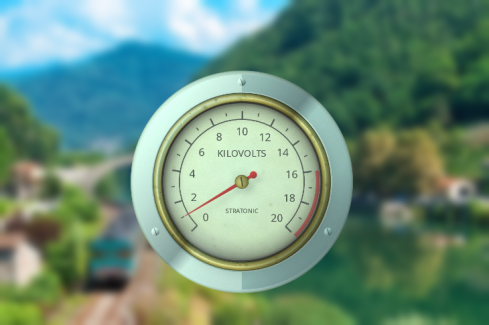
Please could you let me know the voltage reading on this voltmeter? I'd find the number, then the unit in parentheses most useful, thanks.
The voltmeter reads 1 (kV)
